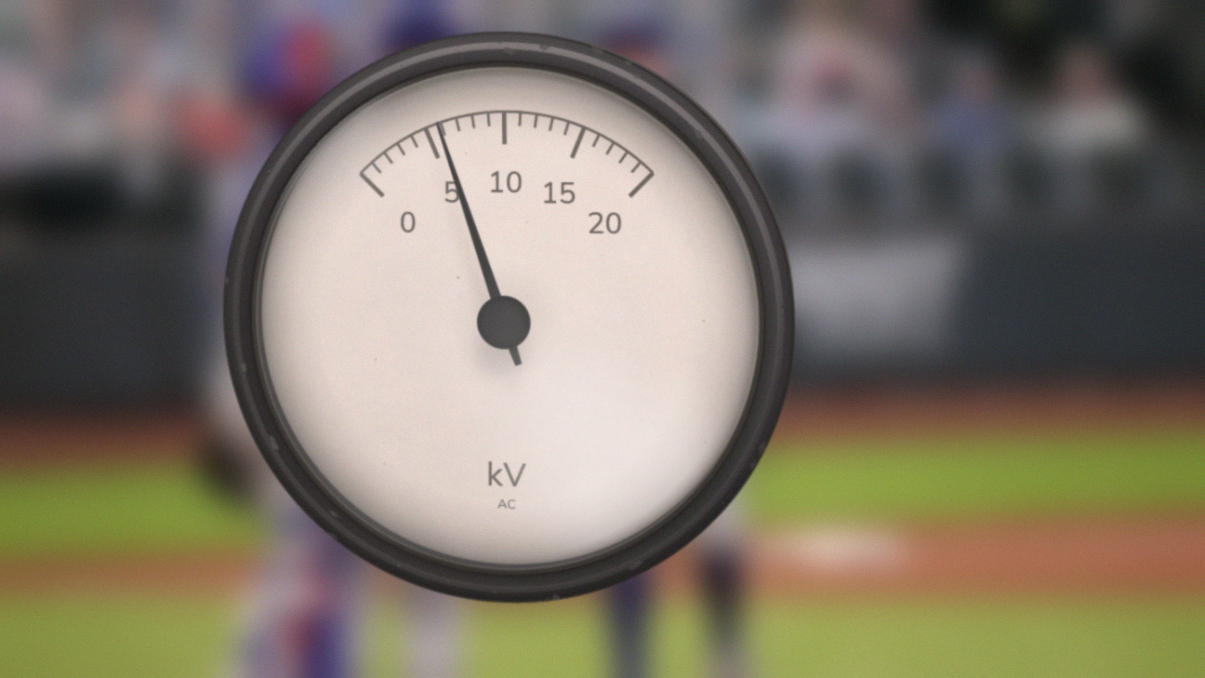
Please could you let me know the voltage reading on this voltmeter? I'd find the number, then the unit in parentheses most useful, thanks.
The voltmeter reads 6 (kV)
